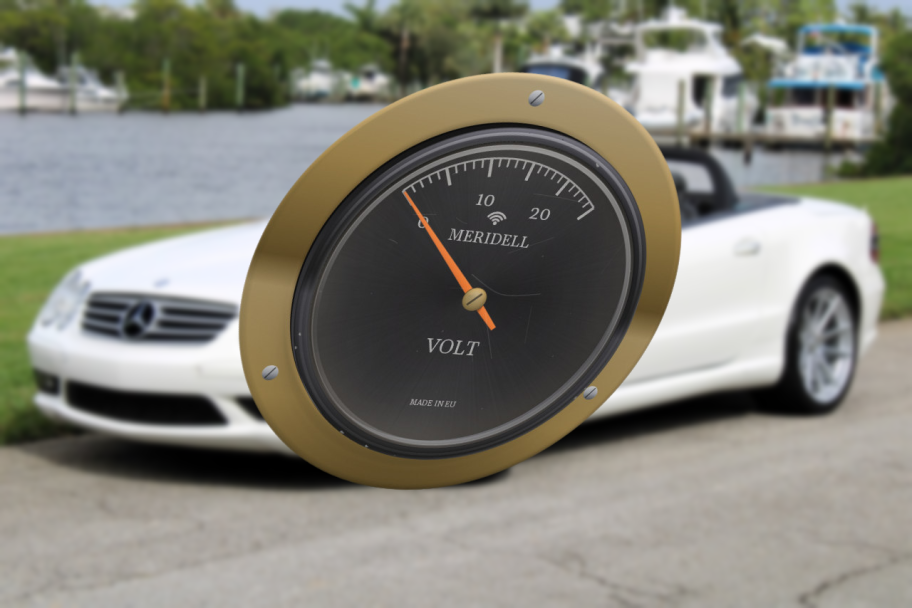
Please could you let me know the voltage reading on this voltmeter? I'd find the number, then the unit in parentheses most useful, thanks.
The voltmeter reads 0 (V)
